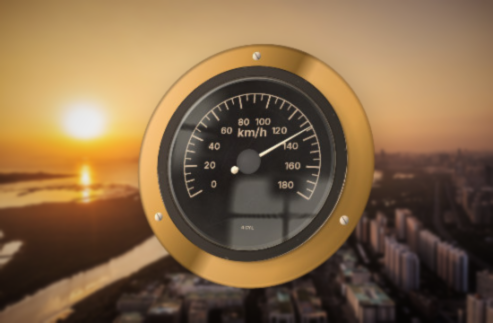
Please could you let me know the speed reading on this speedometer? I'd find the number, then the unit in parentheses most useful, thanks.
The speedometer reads 135 (km/h)
